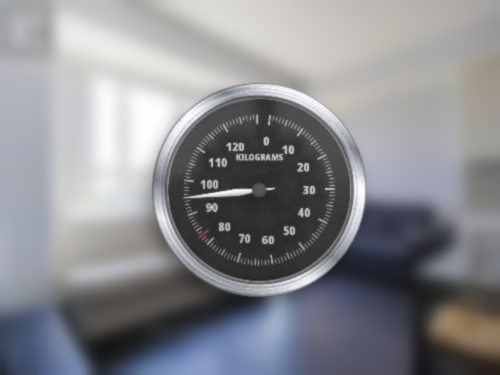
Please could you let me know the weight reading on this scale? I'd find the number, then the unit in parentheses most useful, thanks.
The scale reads 95 (kg)
